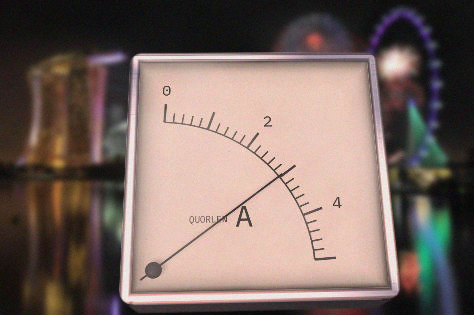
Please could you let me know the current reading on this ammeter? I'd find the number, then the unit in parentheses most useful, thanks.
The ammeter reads 3 (A)
